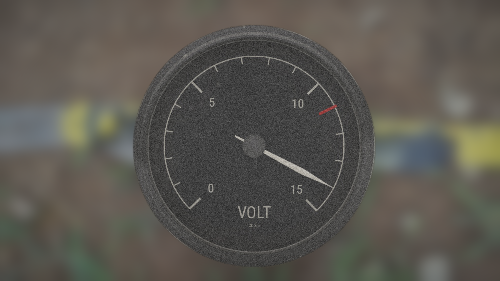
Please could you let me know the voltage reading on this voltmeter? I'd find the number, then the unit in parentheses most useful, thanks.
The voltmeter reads 14 (V)
